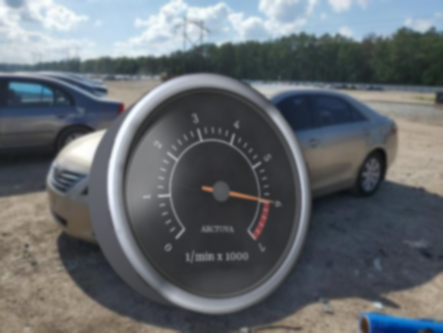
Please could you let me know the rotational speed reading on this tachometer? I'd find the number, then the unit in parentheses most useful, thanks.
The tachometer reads 6000 (rpm)
